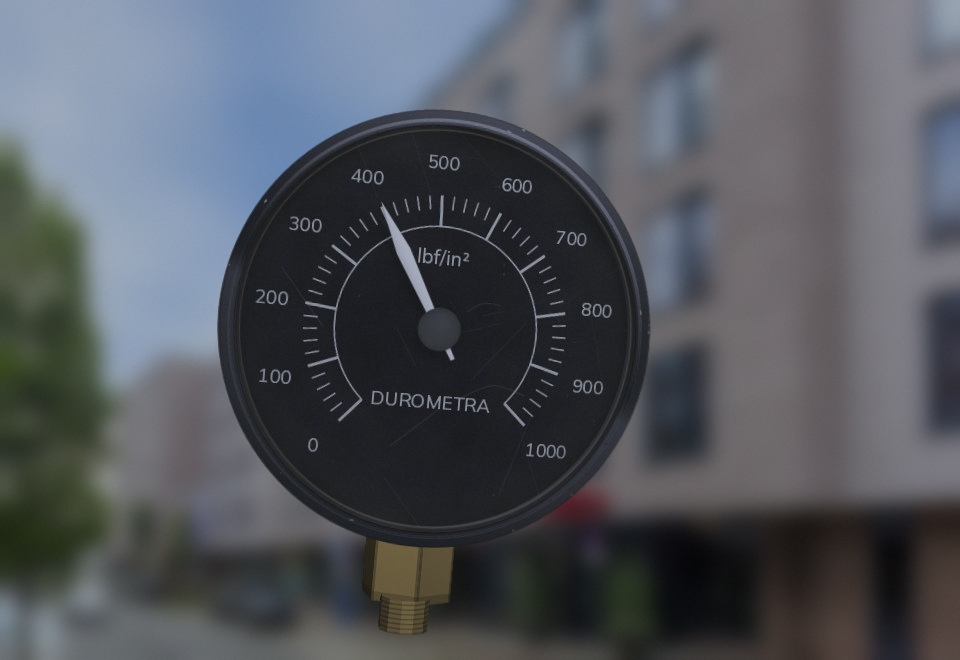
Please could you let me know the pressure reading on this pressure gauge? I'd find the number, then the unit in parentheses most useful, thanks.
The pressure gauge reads 400 (psi)
